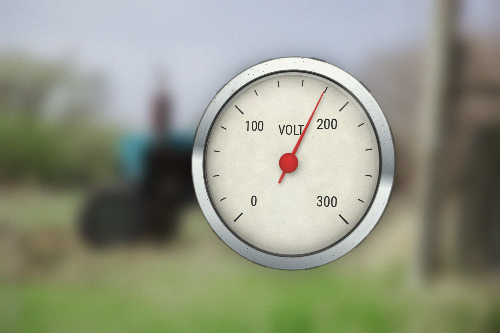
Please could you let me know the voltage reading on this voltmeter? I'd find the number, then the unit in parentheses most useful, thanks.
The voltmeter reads 180 (V)
